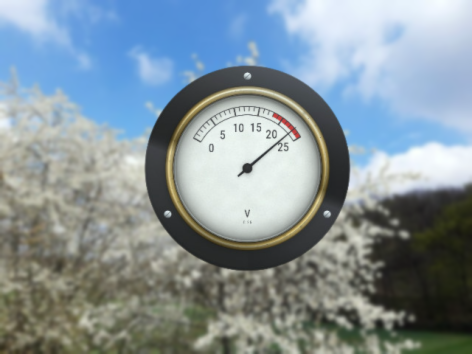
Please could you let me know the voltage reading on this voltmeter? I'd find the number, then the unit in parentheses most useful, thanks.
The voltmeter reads 23 (V)
